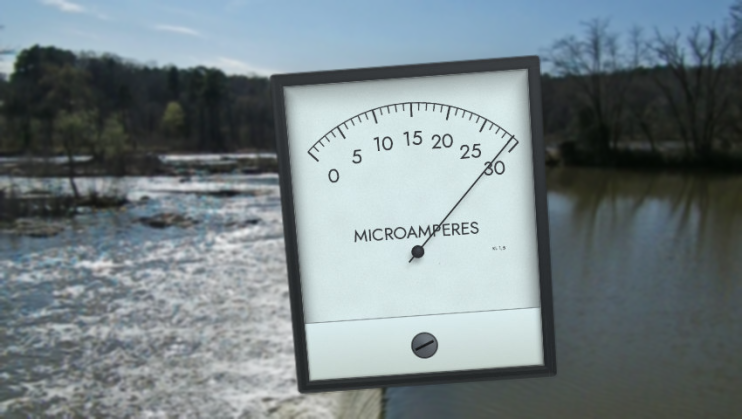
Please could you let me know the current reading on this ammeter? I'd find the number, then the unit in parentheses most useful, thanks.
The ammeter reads 29 (µA)
